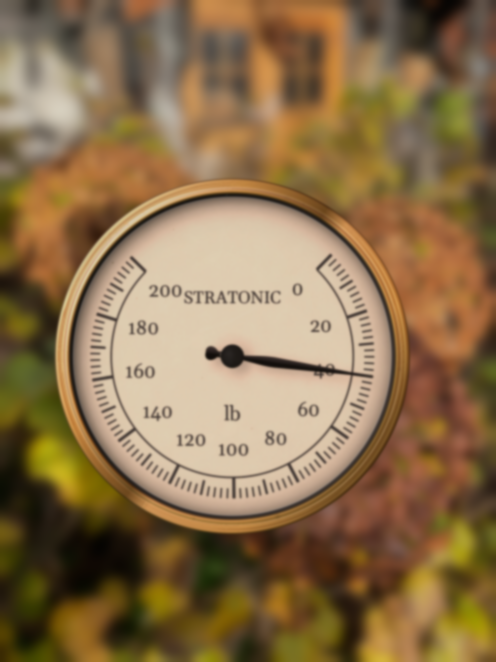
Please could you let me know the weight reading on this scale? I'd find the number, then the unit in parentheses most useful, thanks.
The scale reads 40 (lb)
